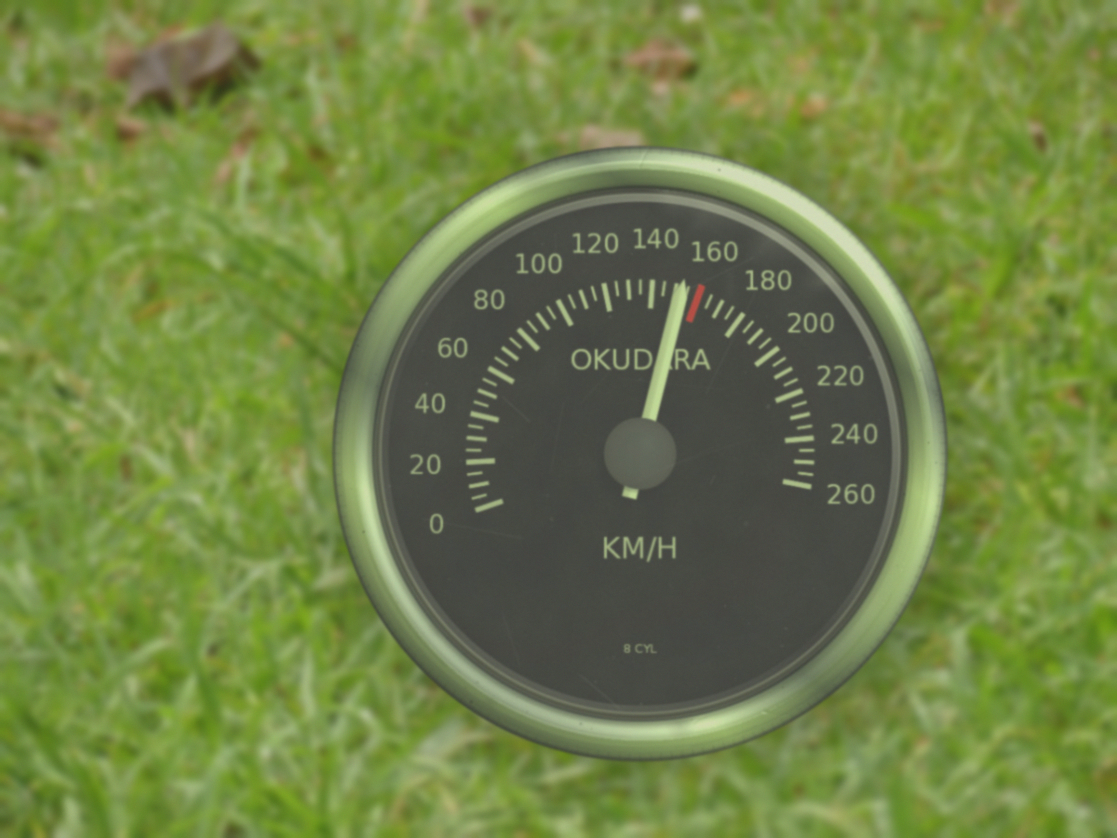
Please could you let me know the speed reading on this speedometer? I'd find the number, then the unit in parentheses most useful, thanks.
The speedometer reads 152.5 (km/h)
